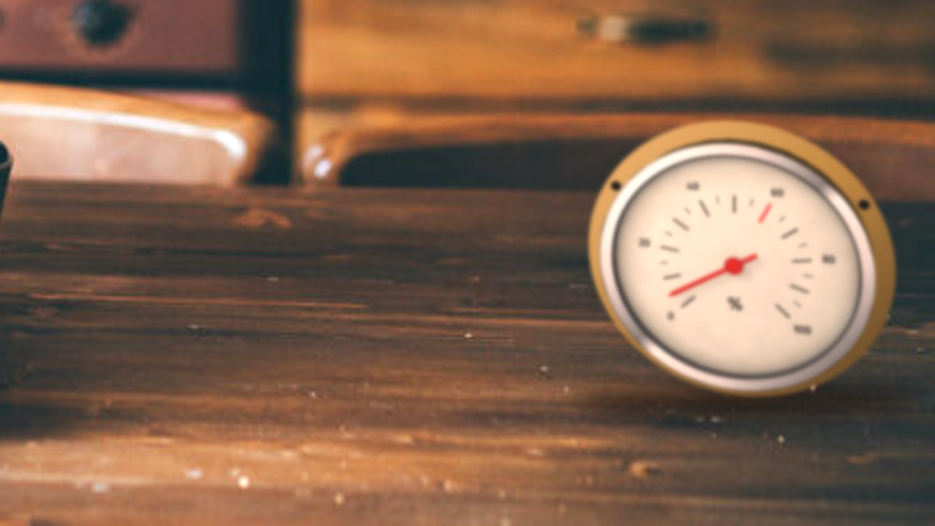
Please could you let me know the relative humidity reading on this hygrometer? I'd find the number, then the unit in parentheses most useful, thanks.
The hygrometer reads 5 (%)
